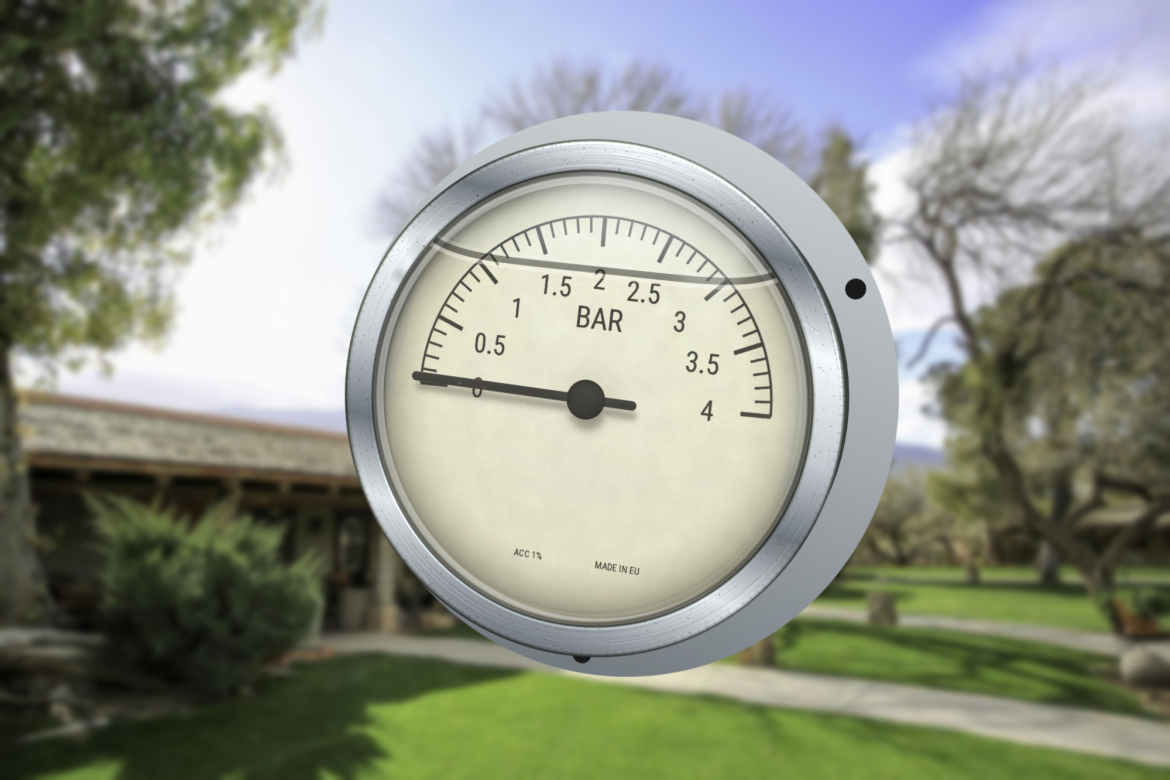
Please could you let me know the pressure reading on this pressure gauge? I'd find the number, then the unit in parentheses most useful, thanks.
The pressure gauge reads 0.05 (bar)
